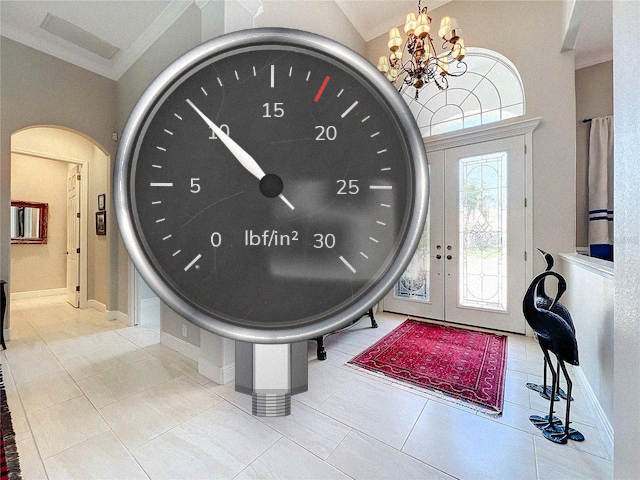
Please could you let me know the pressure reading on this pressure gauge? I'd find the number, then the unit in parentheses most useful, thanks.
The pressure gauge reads 10 (psi)
